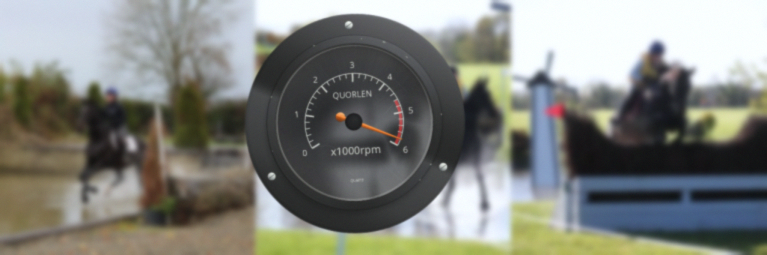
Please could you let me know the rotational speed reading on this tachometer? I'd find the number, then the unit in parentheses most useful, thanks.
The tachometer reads 5800 (rpm)
